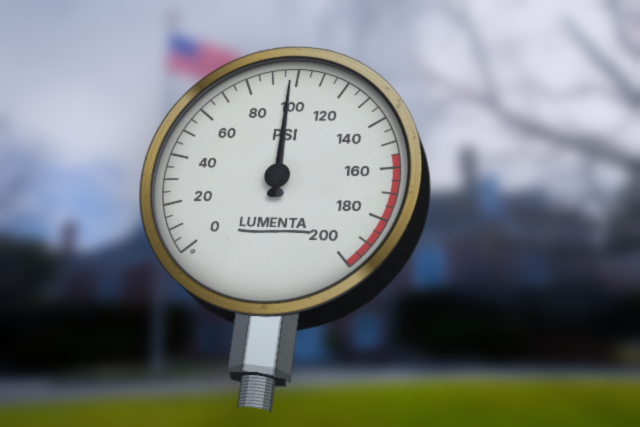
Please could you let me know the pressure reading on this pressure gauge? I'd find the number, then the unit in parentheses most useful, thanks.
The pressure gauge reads 97.5 (psi)
